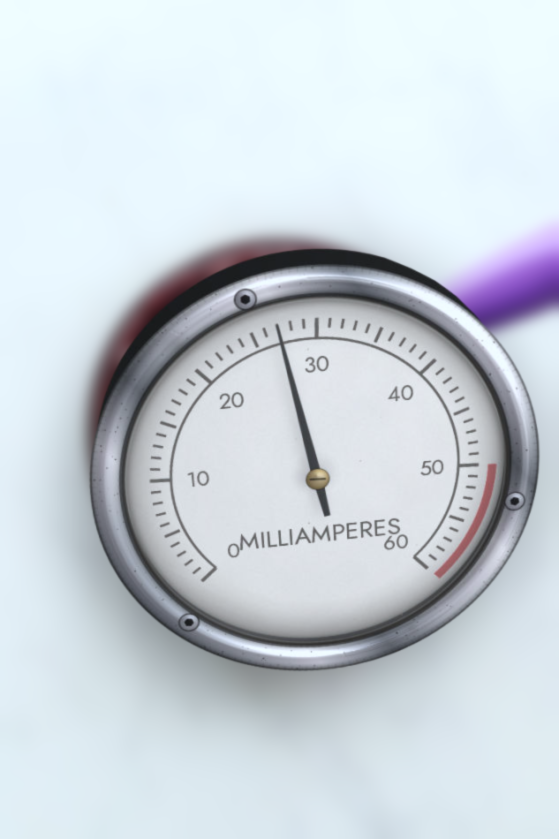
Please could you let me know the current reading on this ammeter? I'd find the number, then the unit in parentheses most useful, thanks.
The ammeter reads 27 (mA)
